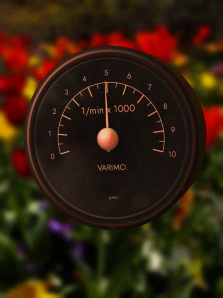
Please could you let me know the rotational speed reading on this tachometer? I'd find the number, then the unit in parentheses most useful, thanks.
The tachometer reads 5000 (rpm)
